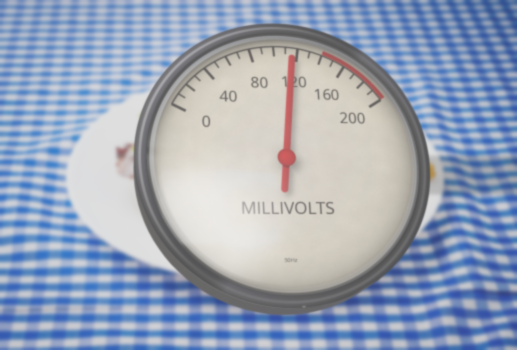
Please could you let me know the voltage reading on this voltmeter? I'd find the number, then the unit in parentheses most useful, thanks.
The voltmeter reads 115 (mV)
